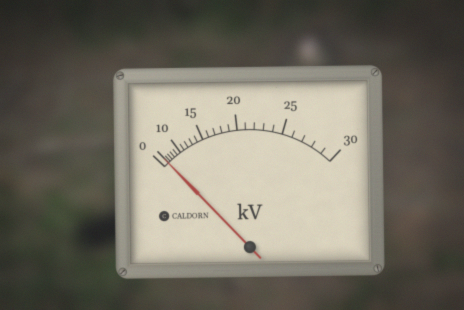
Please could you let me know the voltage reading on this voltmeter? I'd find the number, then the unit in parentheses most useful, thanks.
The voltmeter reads 5 (kV)
